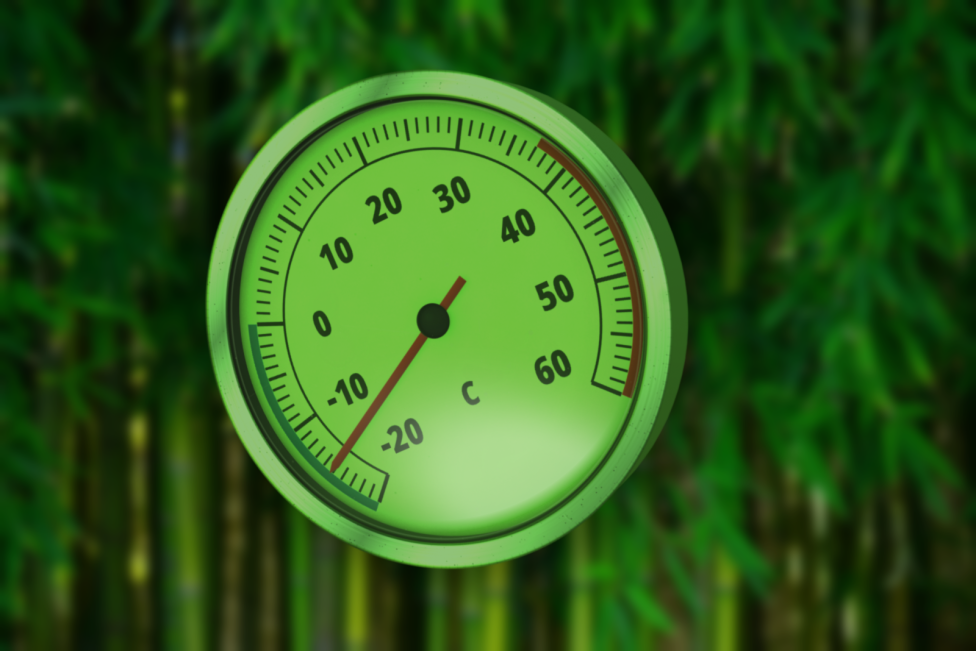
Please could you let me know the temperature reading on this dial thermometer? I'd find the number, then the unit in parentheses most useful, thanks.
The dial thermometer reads -15 (°C)
